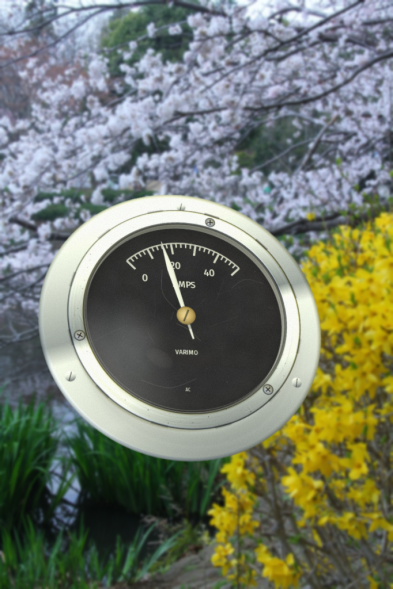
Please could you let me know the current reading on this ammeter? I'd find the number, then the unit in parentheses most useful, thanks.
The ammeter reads 16 (A)
